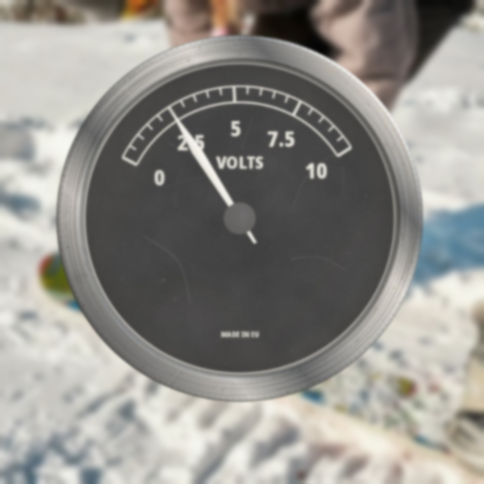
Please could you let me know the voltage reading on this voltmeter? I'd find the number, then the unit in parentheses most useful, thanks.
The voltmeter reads 2.5 (V)
